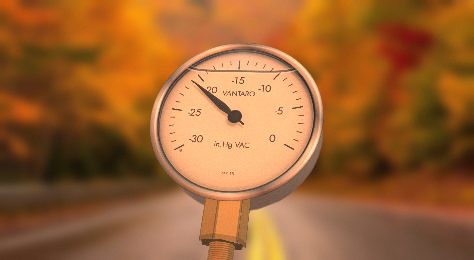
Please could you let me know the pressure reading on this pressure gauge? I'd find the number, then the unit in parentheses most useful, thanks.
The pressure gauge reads -21 (inHg)
